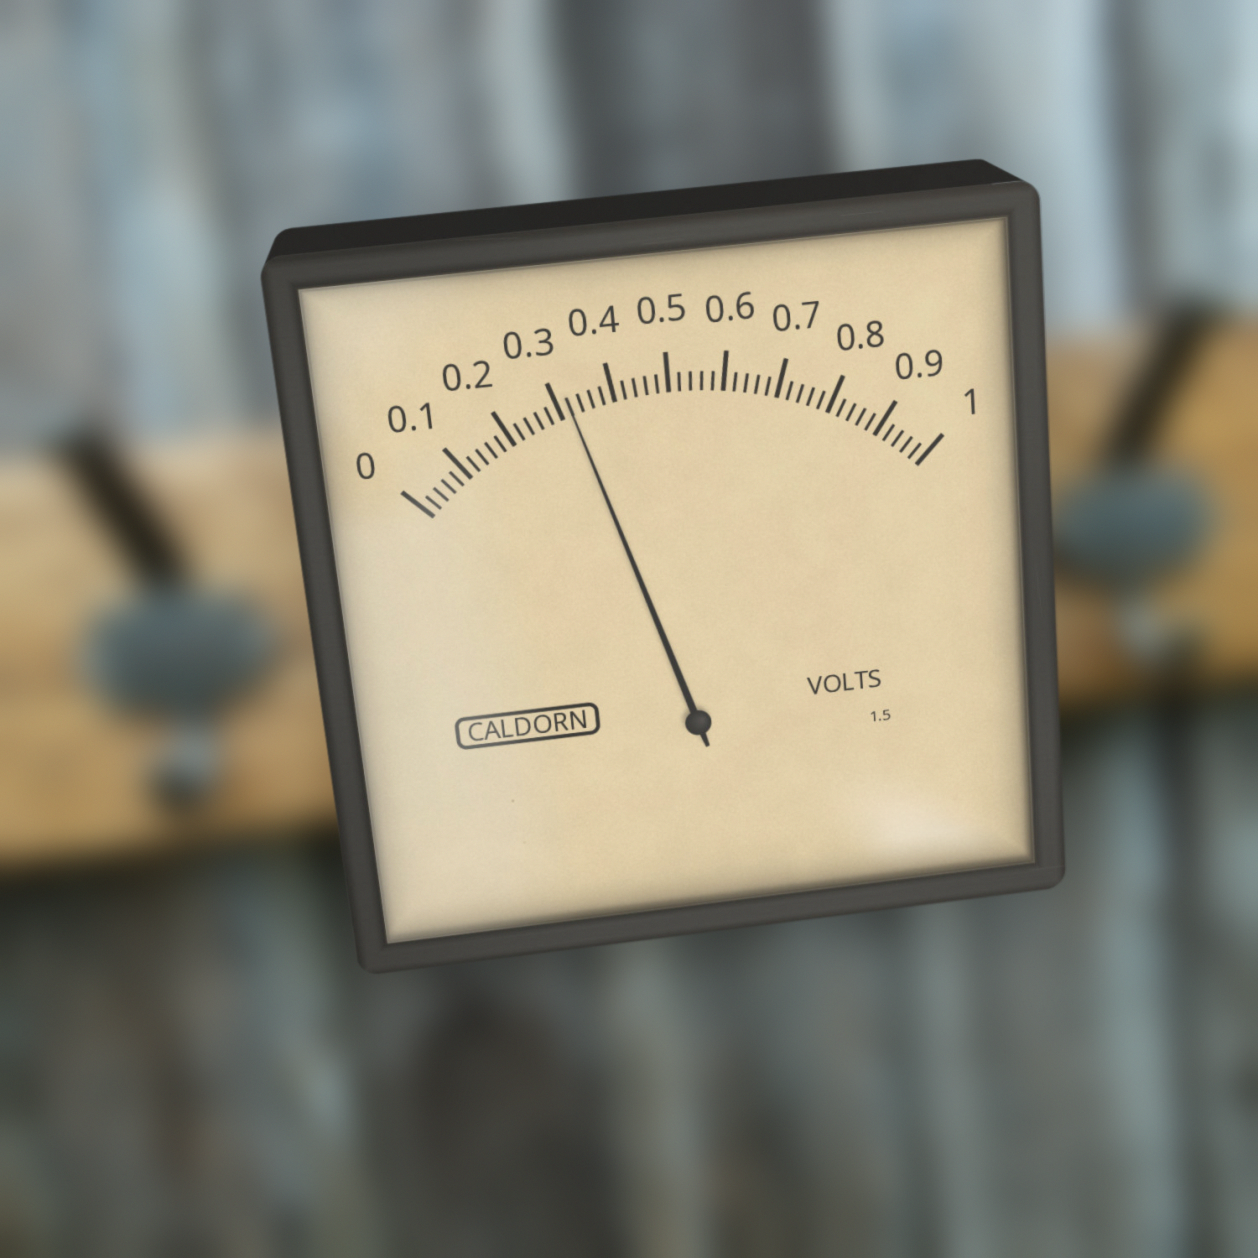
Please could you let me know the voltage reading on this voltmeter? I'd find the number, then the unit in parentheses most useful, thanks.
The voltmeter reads 0.32 (V)
